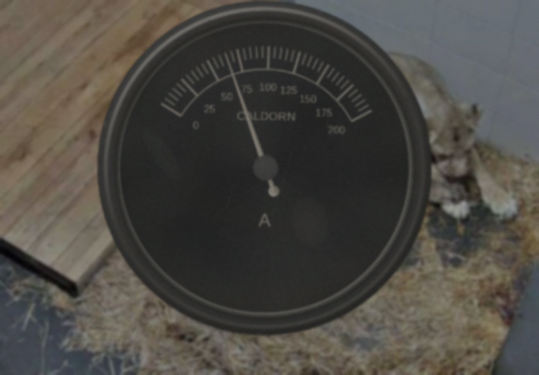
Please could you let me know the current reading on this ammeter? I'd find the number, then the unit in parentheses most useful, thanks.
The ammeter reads 65 (A)
